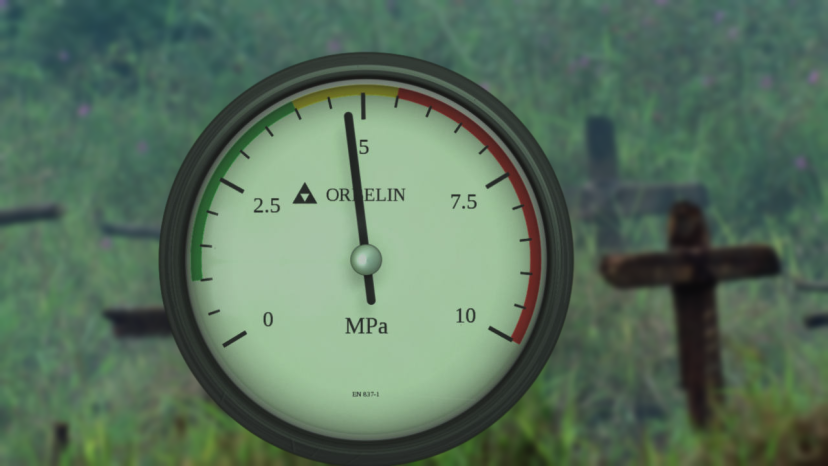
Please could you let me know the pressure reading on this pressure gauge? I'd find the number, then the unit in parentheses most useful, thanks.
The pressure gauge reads 4.75 (MPa)
